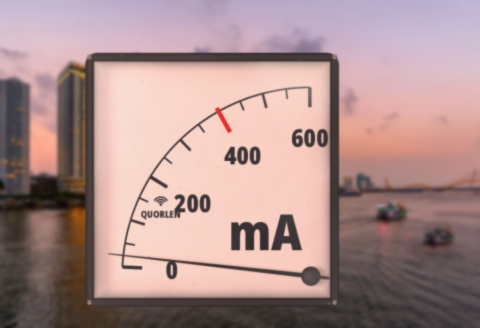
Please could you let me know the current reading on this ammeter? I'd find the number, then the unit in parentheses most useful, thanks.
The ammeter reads 25 (mA)
